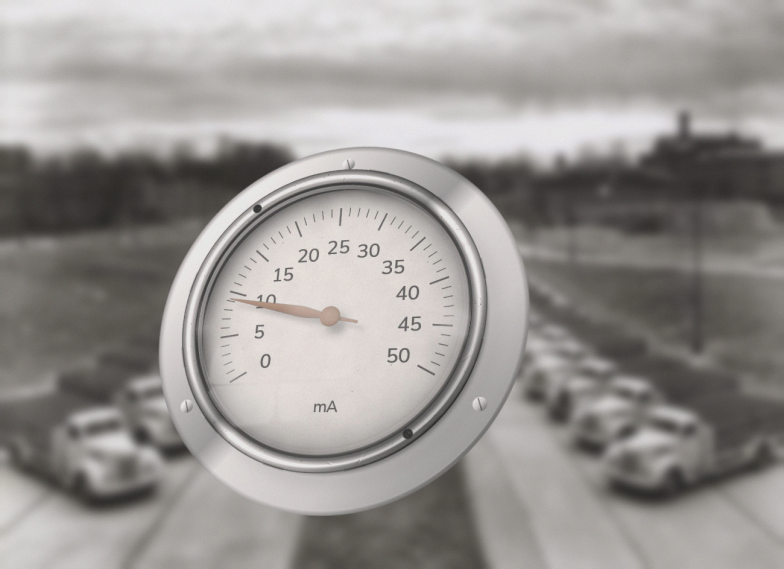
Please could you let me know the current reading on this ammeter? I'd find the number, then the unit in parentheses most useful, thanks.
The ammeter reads 9 (mA)
